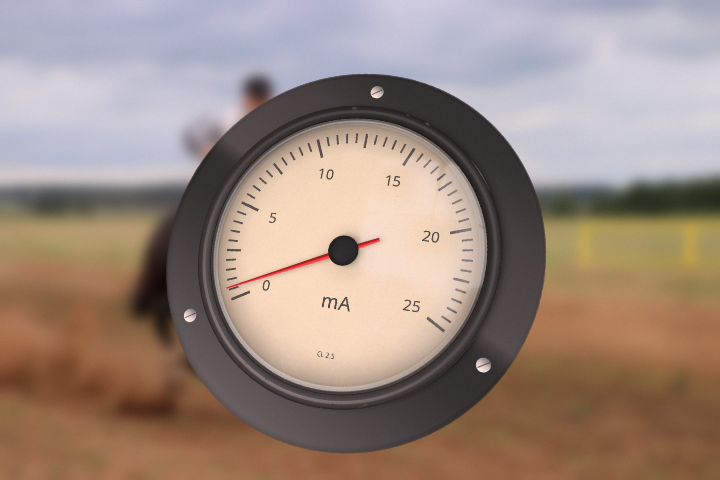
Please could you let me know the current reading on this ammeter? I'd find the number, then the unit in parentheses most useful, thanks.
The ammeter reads 0.5 (mA)
